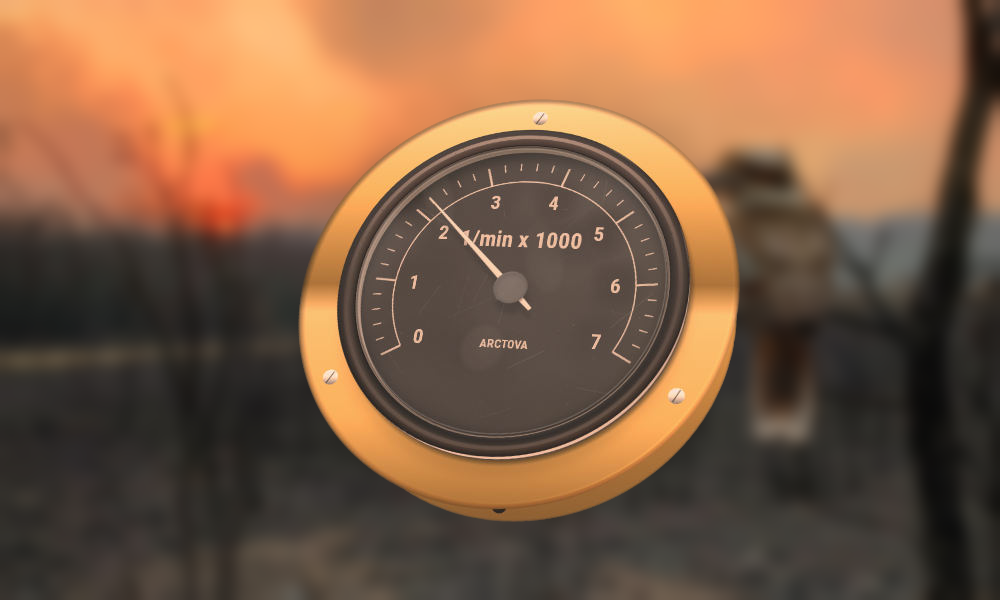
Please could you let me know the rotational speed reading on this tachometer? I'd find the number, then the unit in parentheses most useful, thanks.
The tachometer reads 2200 (rpm)
